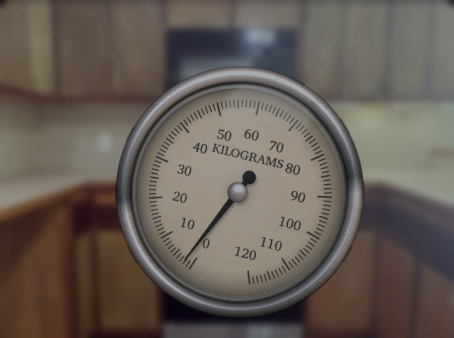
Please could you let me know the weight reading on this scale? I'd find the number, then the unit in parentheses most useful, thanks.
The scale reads 2 (kg)
